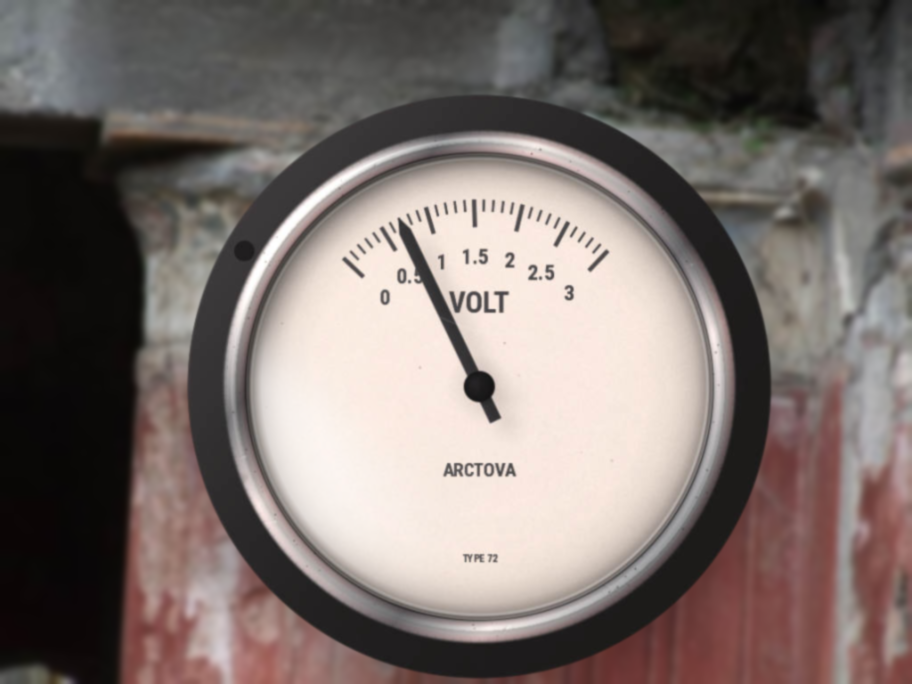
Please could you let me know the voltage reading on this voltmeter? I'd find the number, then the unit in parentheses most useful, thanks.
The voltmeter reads 0.7 (V)
